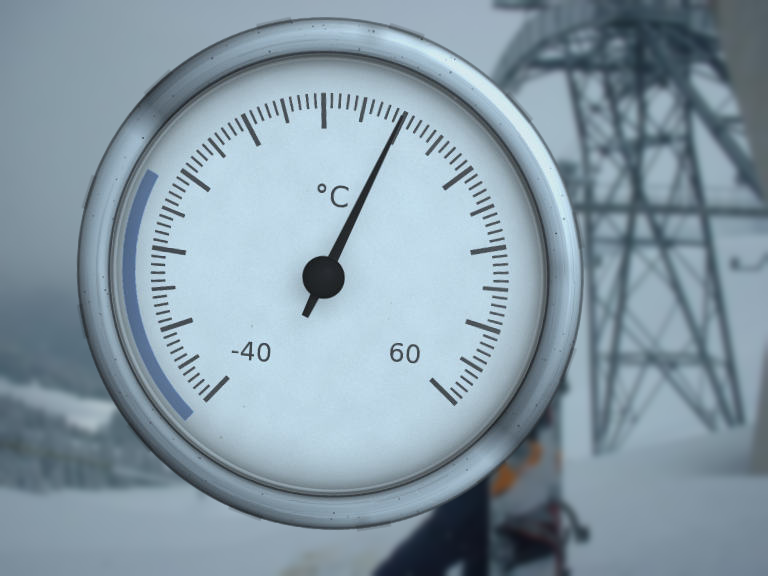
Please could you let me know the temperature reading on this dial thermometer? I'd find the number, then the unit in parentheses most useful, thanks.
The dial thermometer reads 20 (°C)
